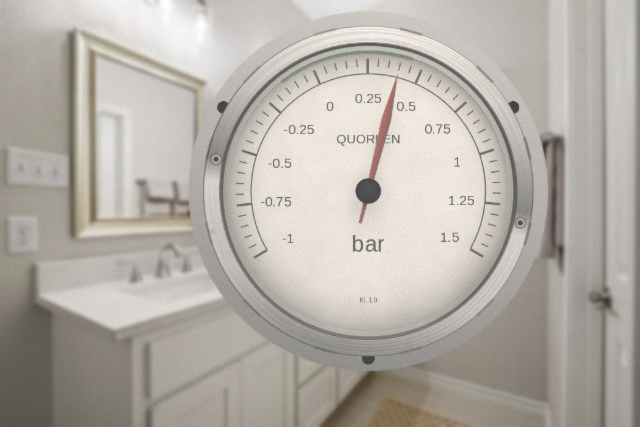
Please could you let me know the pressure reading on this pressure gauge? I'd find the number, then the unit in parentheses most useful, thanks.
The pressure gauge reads 0.4 (bar)
